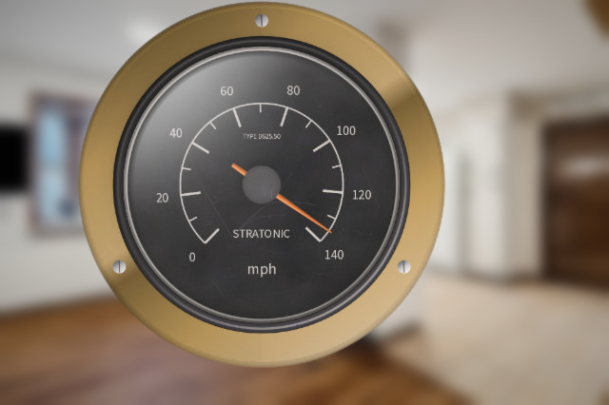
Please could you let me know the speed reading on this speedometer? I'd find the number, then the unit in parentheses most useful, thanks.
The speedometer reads 135 (mph)
